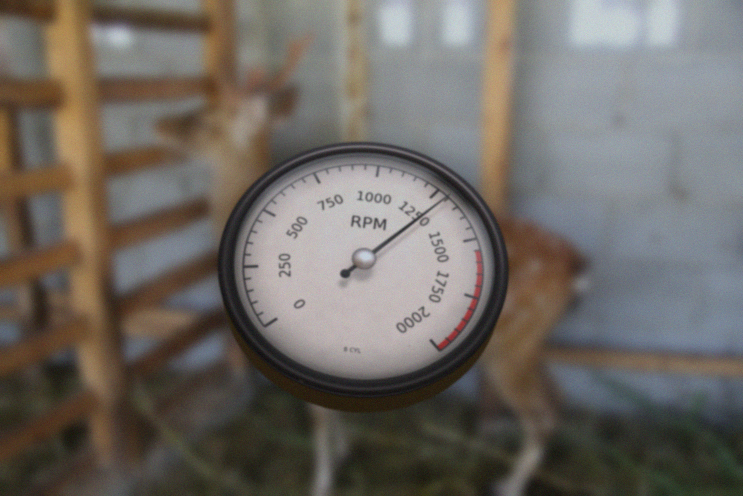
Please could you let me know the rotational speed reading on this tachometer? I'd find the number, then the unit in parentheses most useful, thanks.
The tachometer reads 1300 (rpm)
